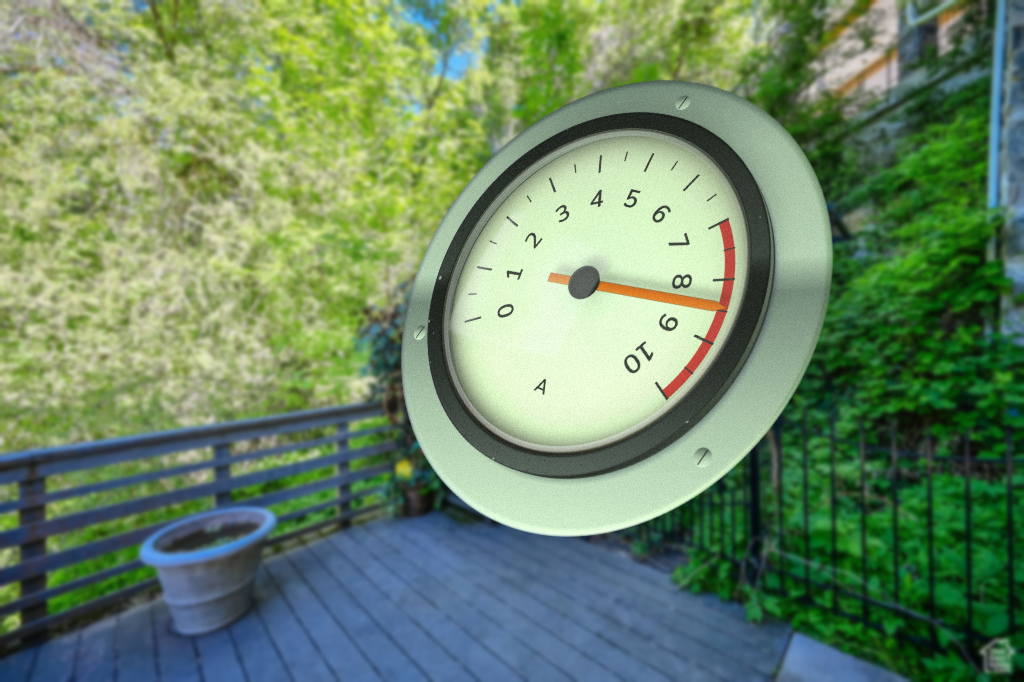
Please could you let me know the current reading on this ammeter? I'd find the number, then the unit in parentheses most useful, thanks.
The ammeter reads 8.5 (A)
